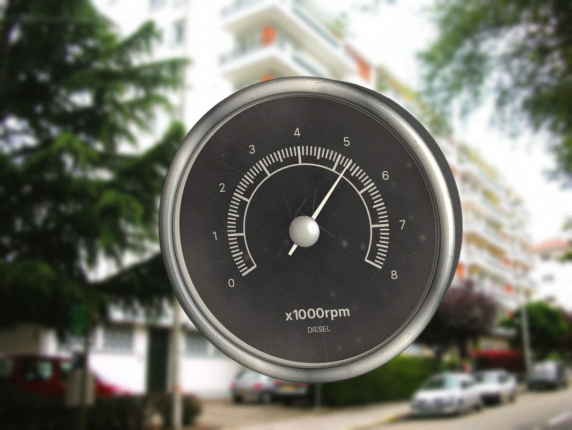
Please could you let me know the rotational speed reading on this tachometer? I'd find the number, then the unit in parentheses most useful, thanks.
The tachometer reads 5300 (rpm)
